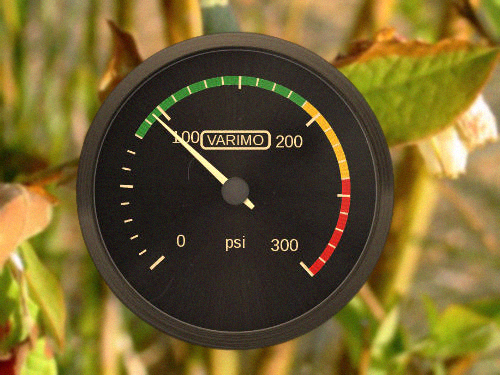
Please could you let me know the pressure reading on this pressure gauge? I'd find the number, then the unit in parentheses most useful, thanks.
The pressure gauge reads 95 (psi)
